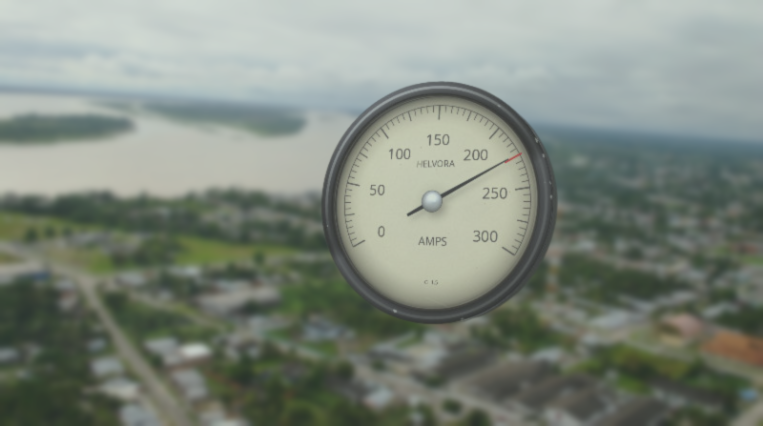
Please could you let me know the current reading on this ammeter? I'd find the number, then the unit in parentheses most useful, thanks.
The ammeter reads 225 (A)
